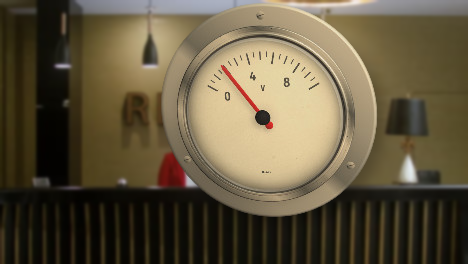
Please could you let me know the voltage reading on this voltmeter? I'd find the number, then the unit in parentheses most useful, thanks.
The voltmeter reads 2 (V)
